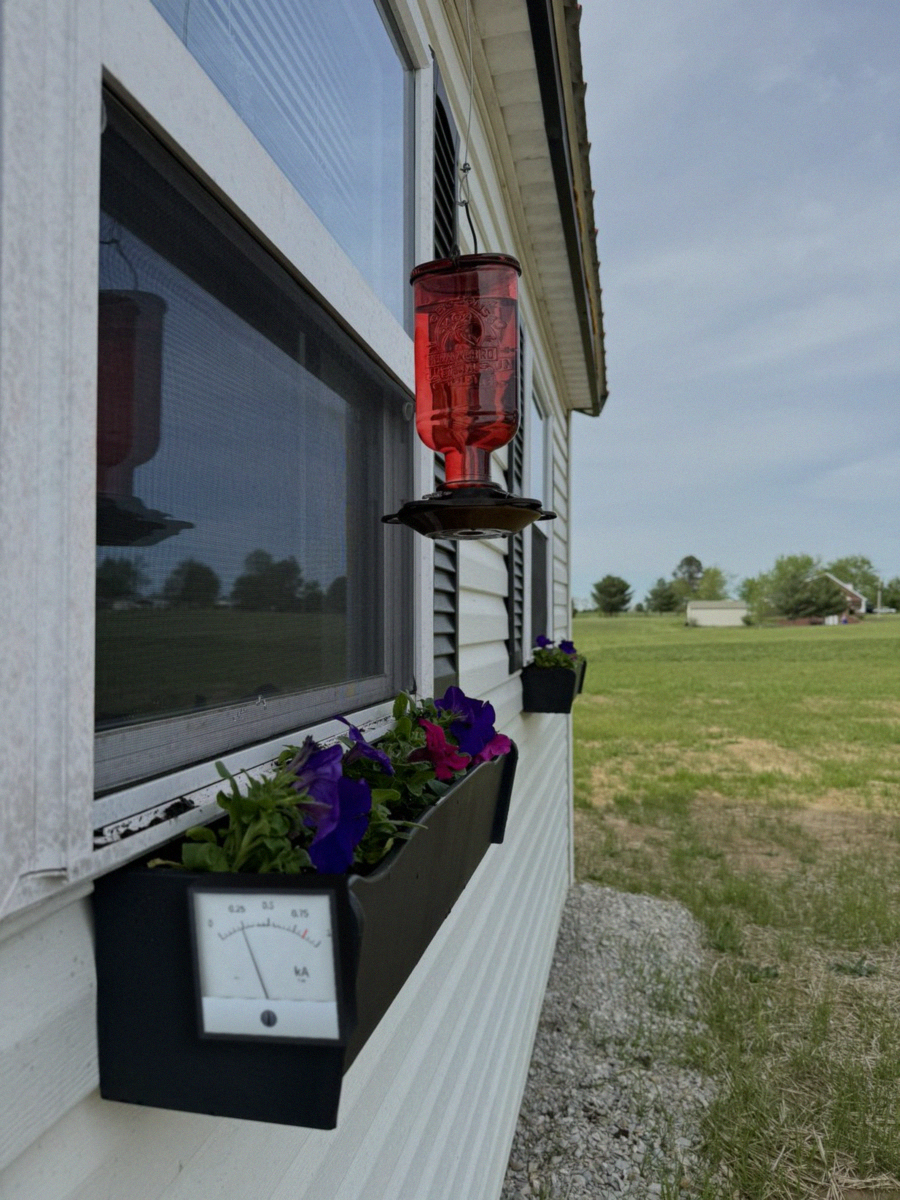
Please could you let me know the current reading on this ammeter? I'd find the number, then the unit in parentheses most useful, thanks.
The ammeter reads 0.25 (kA)
